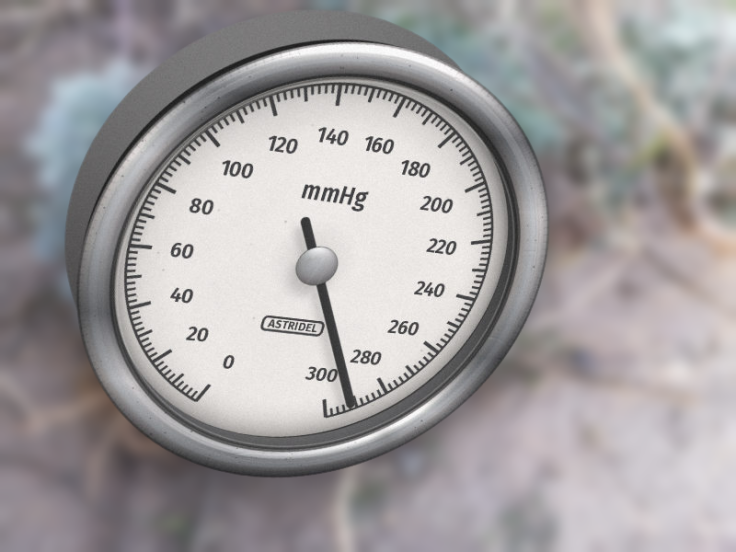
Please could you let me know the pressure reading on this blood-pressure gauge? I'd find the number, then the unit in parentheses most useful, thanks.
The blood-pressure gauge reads 292 (mmHg)
